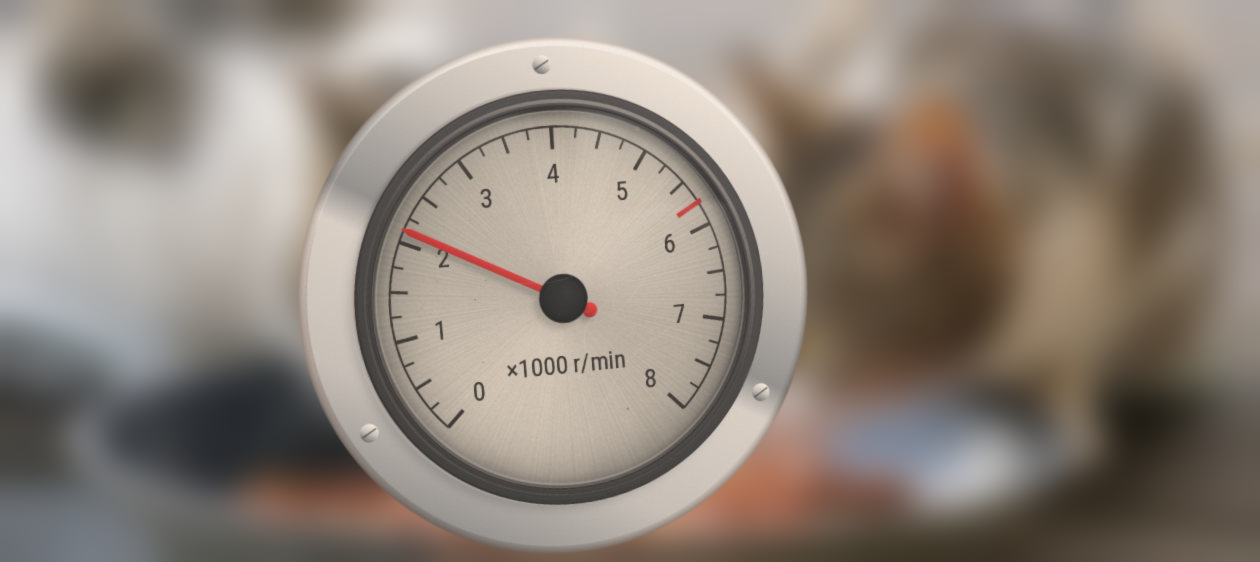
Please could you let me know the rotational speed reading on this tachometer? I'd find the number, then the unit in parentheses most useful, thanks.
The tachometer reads 2125 (rpm)
